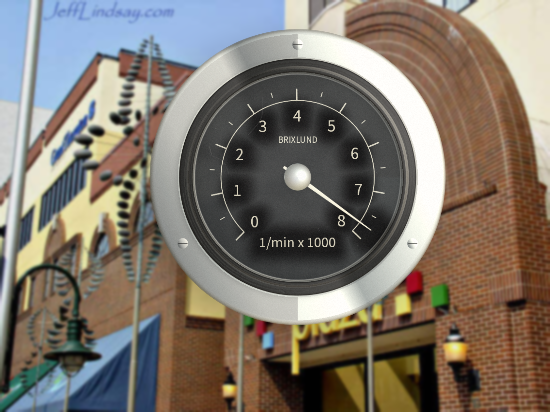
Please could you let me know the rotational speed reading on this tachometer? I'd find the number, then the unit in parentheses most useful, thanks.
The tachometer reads 7750 (rpm)
